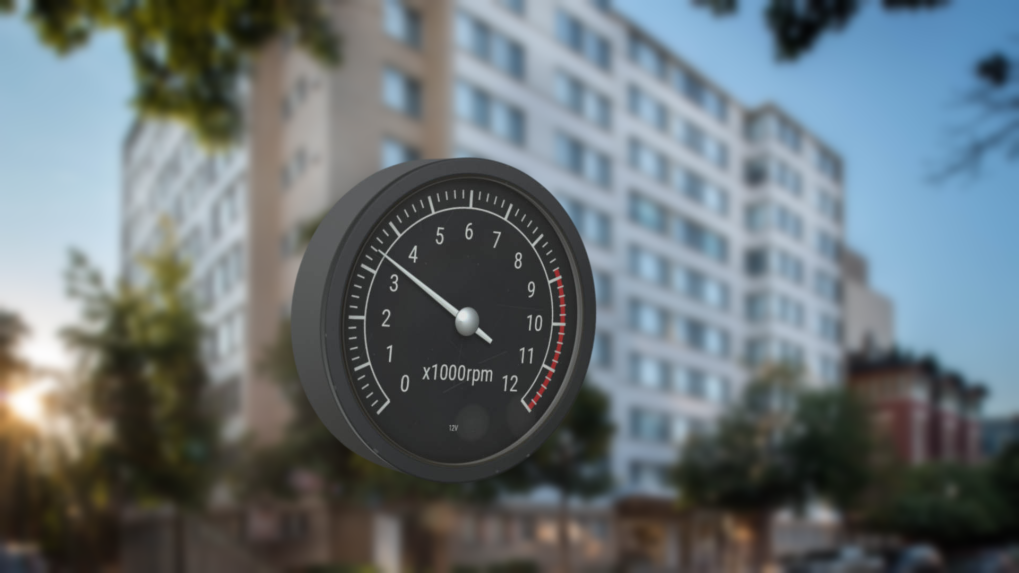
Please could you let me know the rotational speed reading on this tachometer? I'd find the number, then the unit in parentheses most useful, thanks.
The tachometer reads 3400 (rpm)
